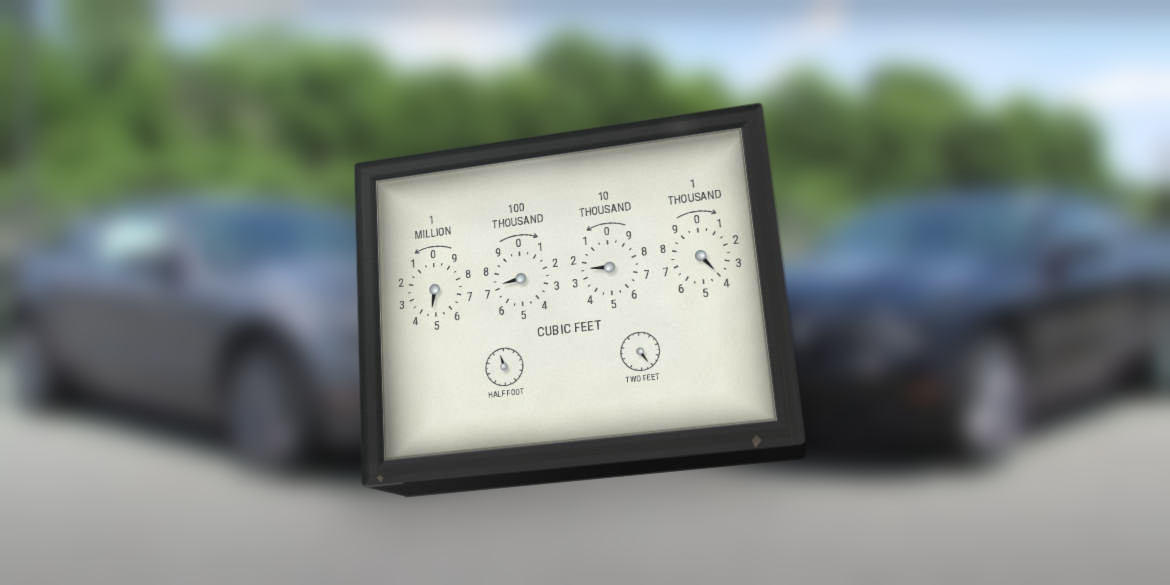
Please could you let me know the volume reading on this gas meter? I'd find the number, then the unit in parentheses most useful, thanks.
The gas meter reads 472400 (ft³)
